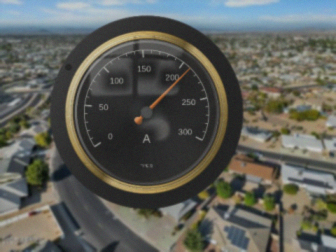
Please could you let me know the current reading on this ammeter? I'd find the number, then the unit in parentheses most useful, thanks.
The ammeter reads 210 (A)
